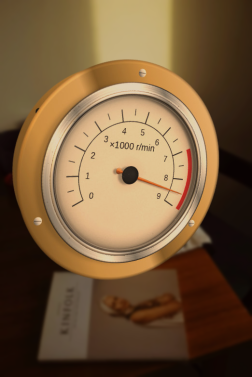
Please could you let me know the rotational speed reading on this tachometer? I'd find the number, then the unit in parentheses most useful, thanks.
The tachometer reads 8500 (rpm)
